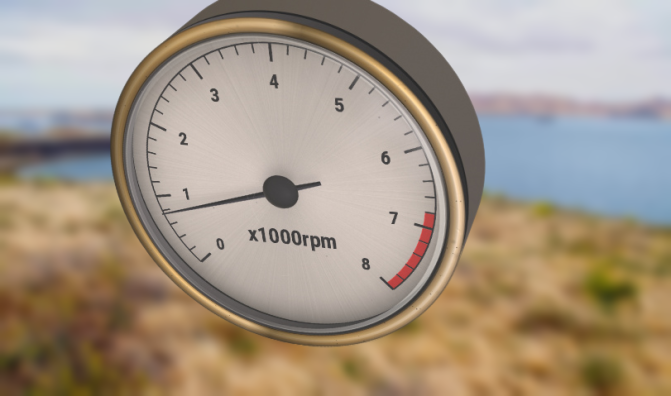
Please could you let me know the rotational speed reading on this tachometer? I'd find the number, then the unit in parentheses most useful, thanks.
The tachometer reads 800 (rpm)
